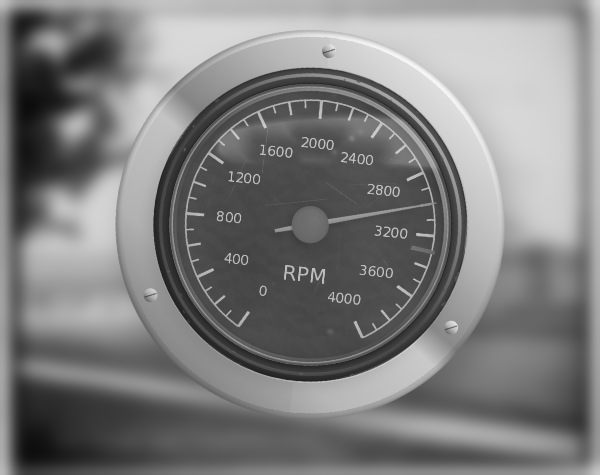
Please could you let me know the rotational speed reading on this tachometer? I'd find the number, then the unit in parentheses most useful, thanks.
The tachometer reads 3000 (rpm)
